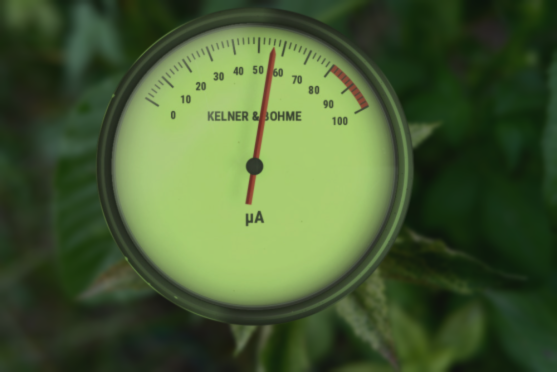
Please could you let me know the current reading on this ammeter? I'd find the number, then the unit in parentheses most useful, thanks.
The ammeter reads 56 (µA)
